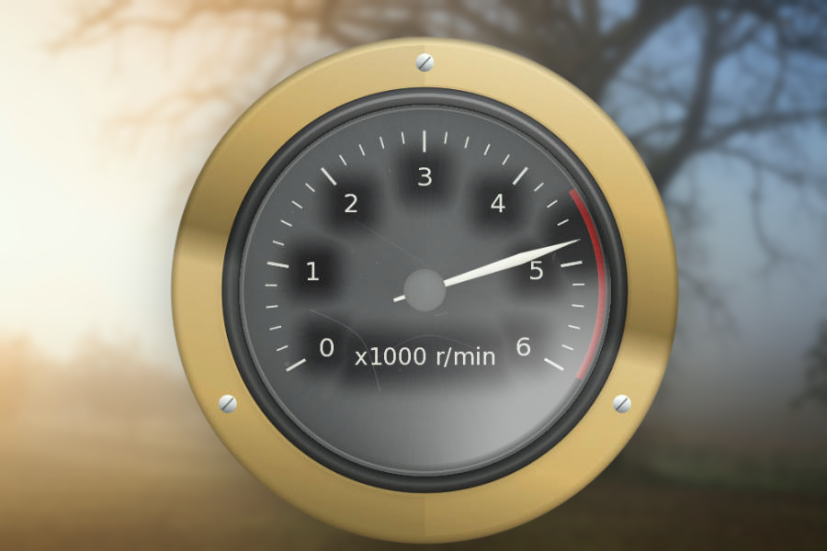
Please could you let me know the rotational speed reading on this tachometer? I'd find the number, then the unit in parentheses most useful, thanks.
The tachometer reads 4800 (rpm)
